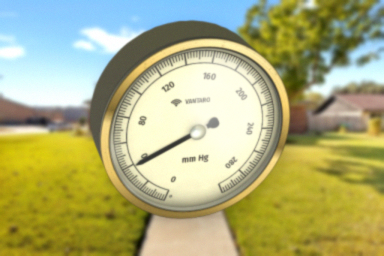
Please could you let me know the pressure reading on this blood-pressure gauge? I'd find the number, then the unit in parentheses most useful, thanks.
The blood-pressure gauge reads 40 (mmHg)
